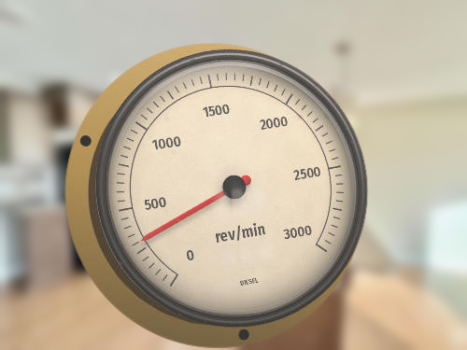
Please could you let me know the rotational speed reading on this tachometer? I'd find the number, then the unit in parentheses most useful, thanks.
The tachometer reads 300 (rpm)
